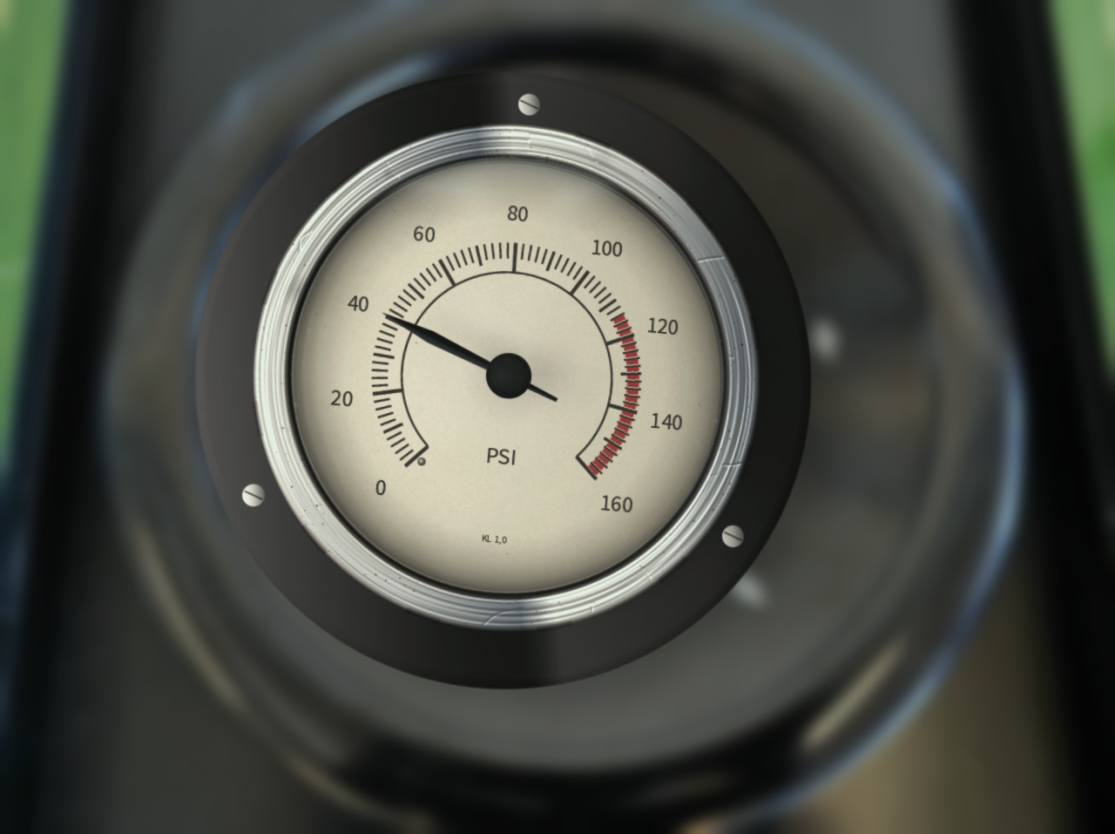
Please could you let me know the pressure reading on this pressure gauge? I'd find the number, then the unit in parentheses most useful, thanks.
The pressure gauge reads 40 (psi)
